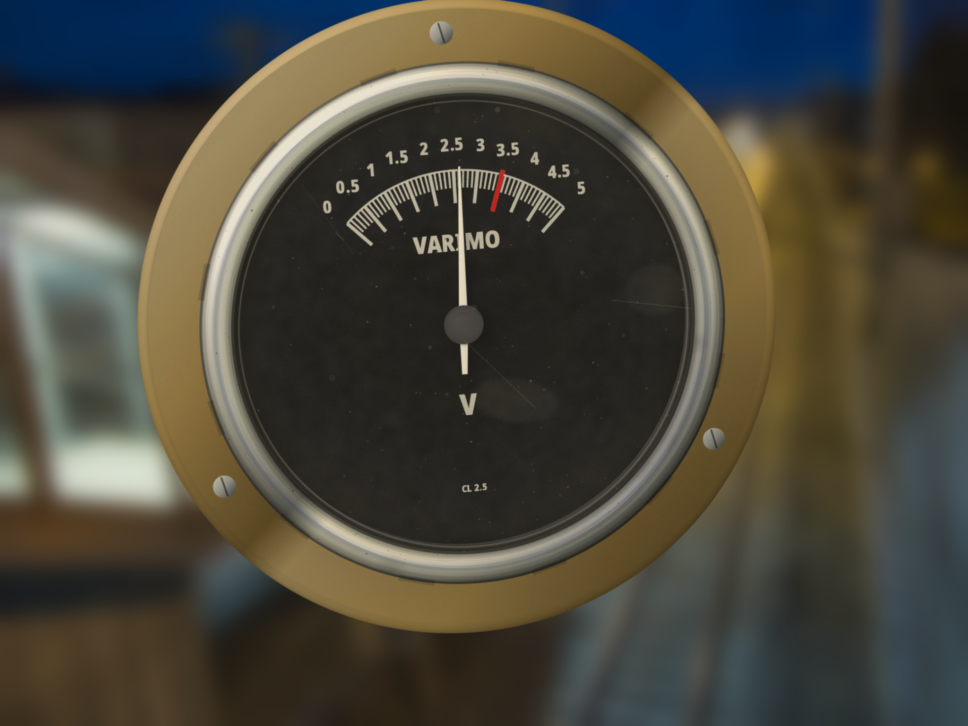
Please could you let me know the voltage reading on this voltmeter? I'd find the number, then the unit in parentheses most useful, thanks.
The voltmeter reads 2.6 (V)
